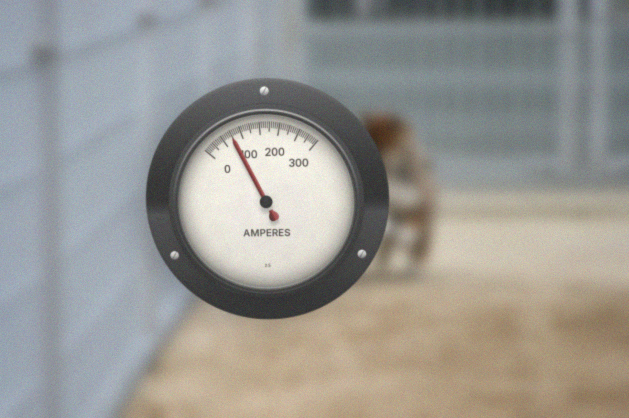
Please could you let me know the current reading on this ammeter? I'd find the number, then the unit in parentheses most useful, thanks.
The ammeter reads 75 (A)
